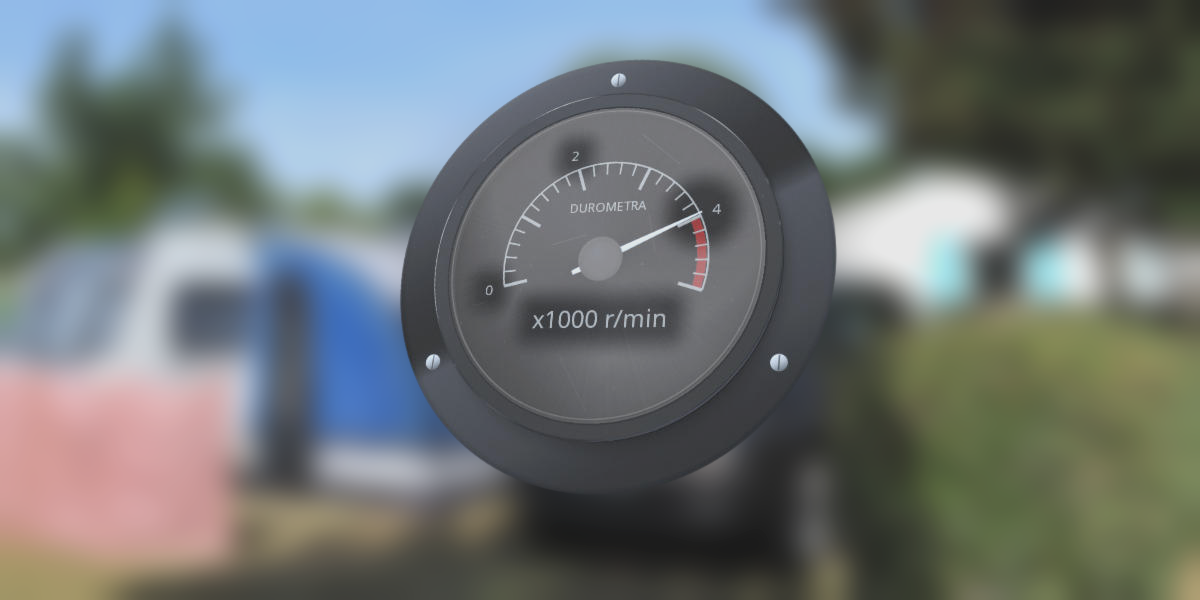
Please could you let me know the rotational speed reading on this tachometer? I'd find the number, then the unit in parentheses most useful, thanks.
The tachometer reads 4000 (rpm)
